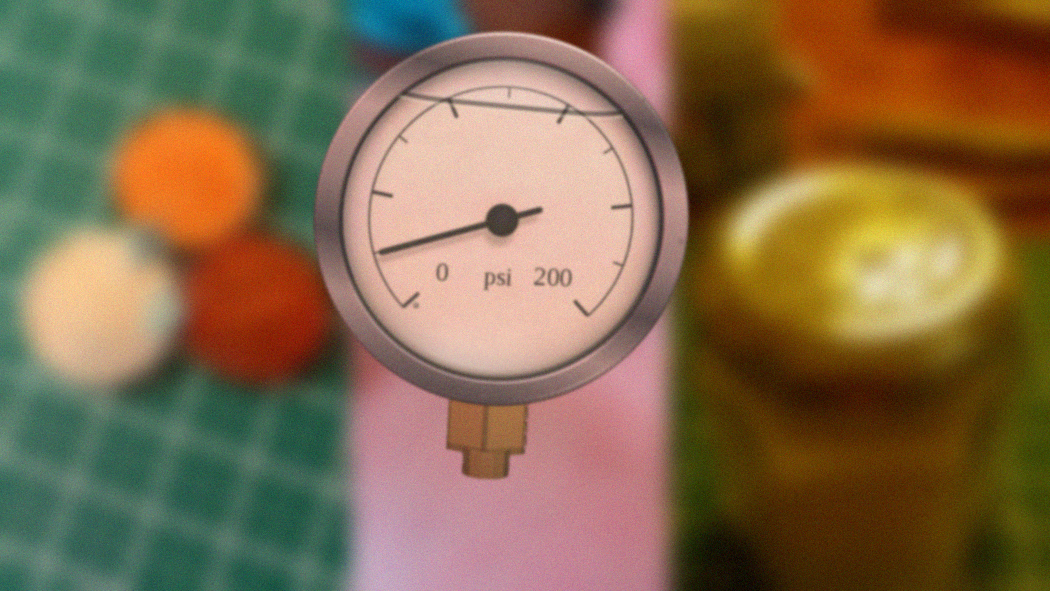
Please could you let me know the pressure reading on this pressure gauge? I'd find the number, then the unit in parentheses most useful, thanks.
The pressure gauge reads 20 (psi)
